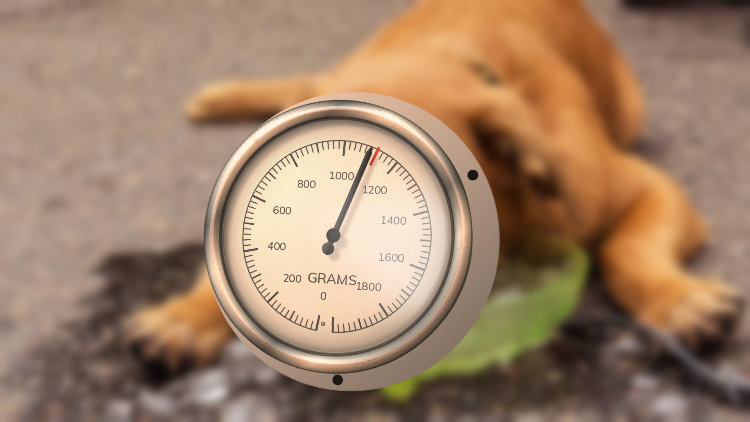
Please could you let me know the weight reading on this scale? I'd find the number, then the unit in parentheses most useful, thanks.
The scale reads 1100 (g)
